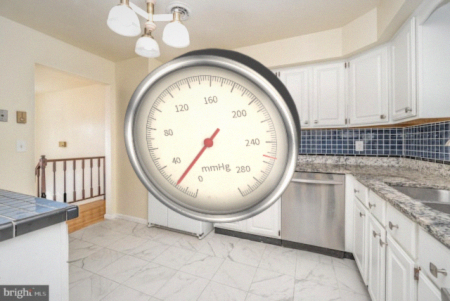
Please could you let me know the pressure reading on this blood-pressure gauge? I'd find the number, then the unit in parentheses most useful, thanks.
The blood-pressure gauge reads 20 (mmHg)
